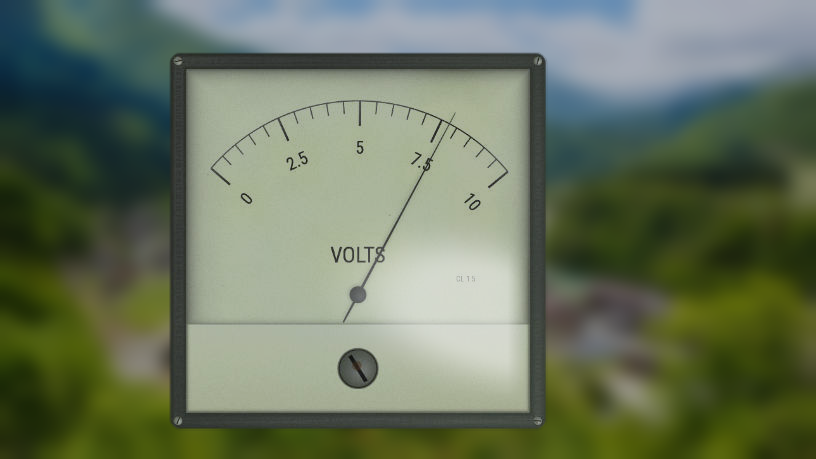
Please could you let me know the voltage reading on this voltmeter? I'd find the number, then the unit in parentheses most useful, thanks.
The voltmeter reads 7.75 (V)
